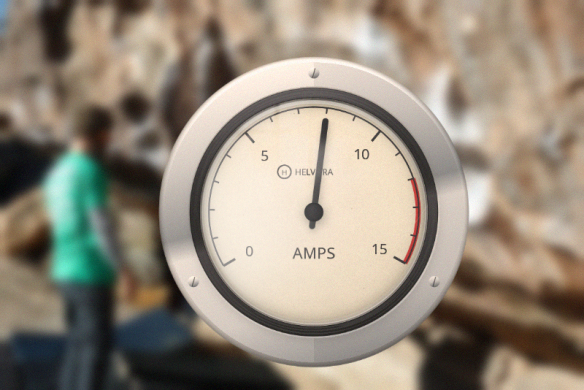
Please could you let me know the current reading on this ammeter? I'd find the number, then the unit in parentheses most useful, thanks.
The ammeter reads 8 (A)
